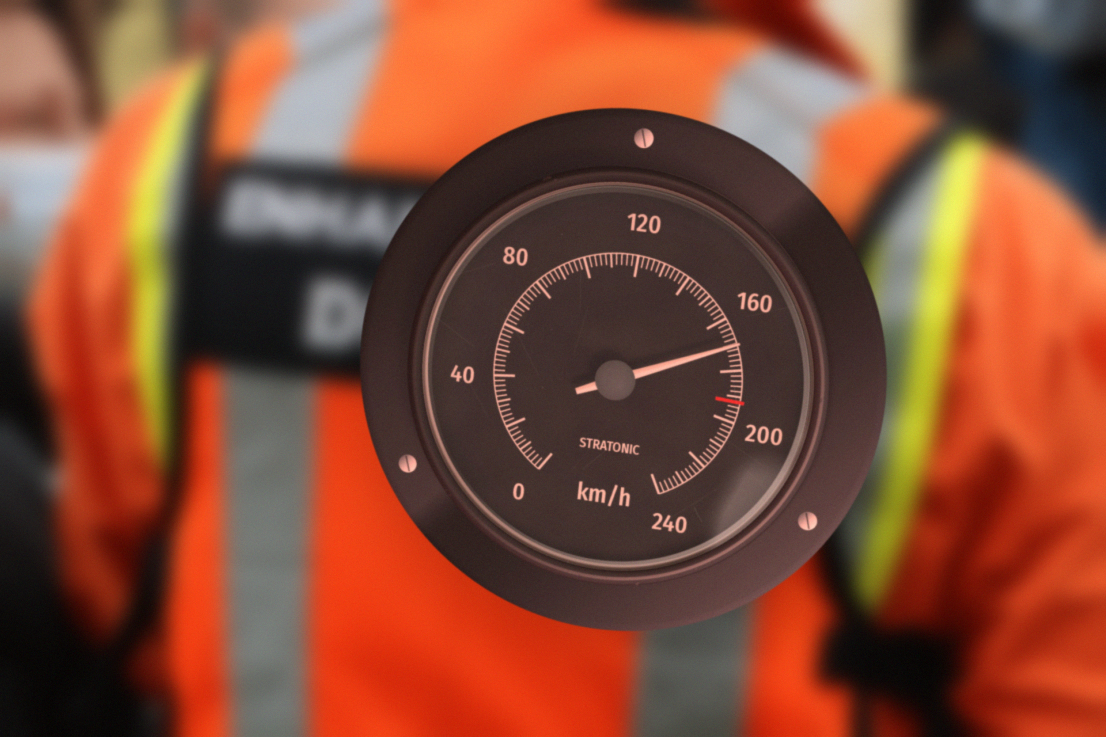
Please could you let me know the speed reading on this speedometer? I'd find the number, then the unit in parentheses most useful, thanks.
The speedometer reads 170 (km/h)
